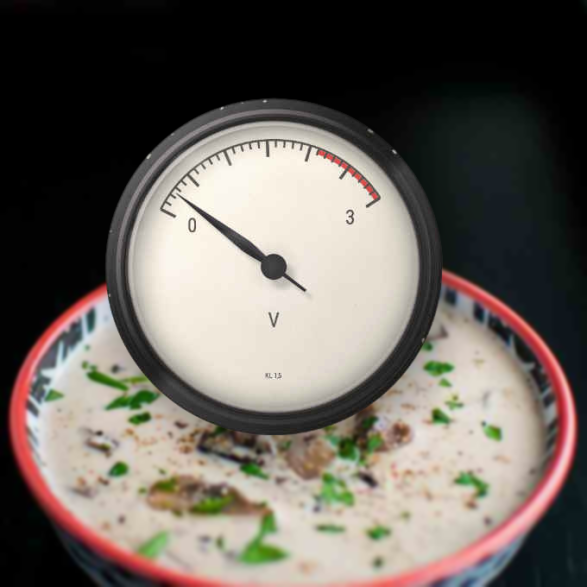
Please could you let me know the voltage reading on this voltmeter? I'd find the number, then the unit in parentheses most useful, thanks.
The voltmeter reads 0.25 (V)
